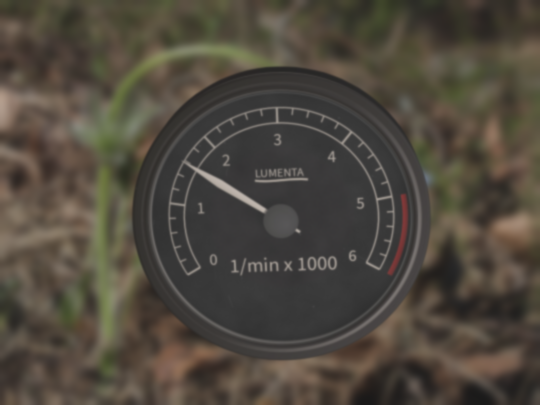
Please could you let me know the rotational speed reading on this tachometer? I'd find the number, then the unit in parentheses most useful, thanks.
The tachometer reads 1600 (rpm)
